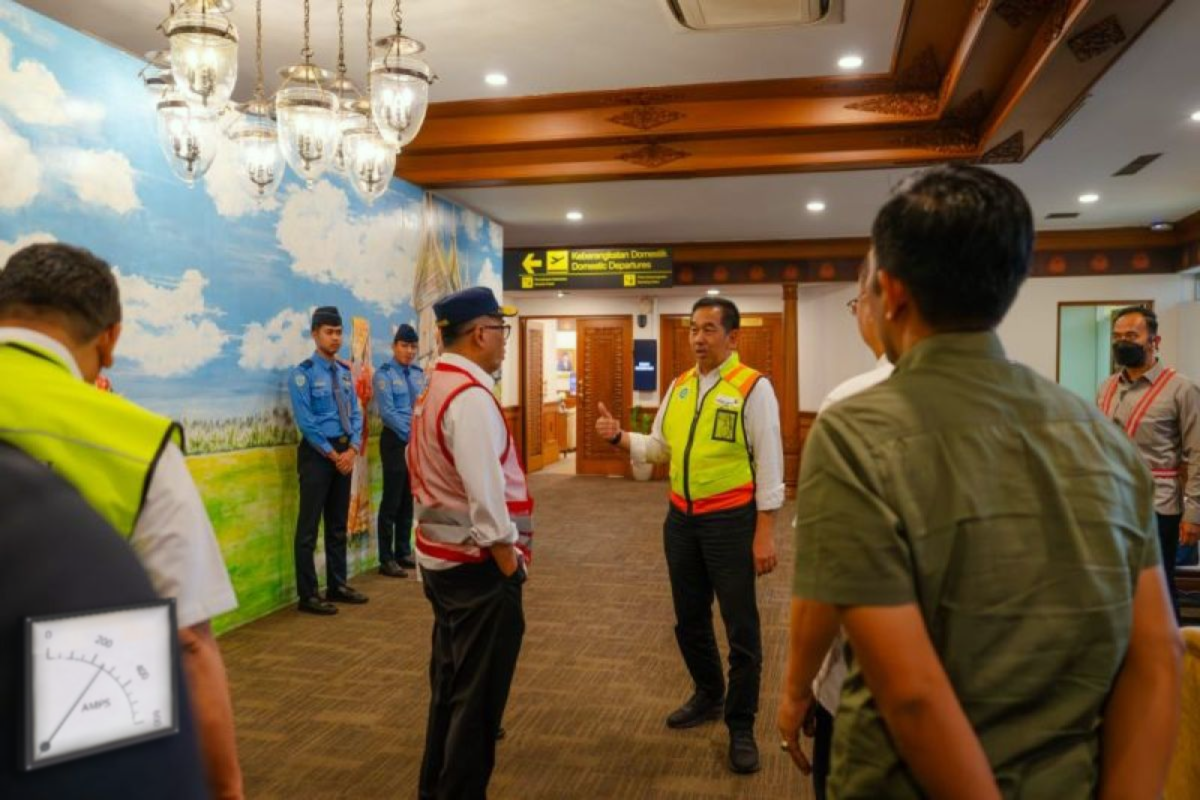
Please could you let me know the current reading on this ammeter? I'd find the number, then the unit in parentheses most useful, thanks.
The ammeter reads 250 (A)
